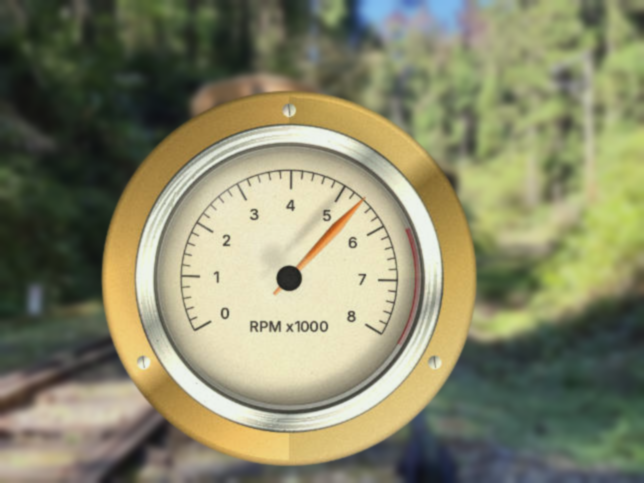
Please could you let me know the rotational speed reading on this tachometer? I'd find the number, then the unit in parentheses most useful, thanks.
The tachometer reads 5400 (rpm)
